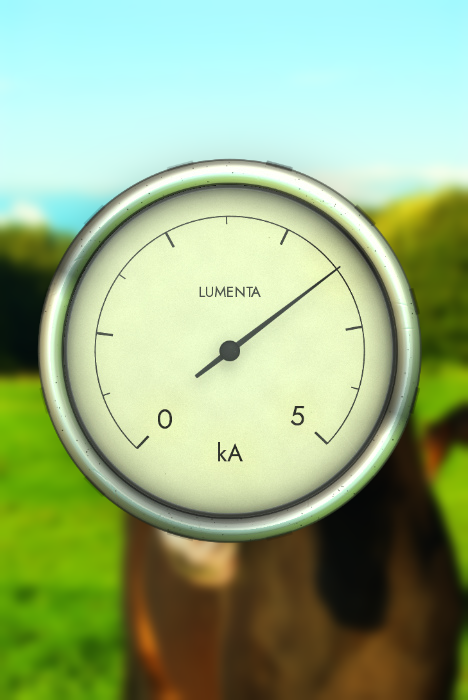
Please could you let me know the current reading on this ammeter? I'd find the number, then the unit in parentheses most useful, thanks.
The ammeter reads 3.5 (kA)
